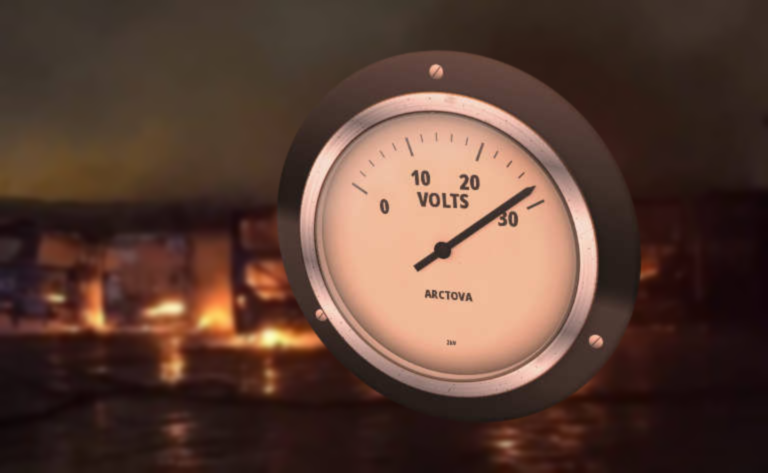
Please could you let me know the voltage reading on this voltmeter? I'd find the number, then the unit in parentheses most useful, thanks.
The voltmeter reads 28 (V)
